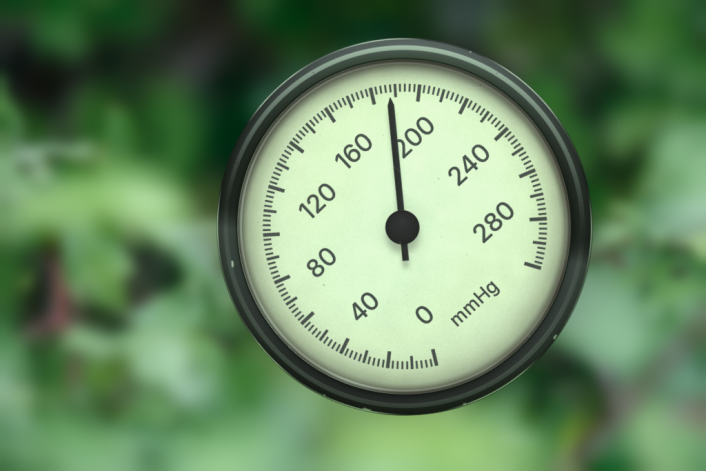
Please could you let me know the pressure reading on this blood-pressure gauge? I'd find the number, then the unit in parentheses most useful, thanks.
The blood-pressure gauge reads 188 (mmHg)
